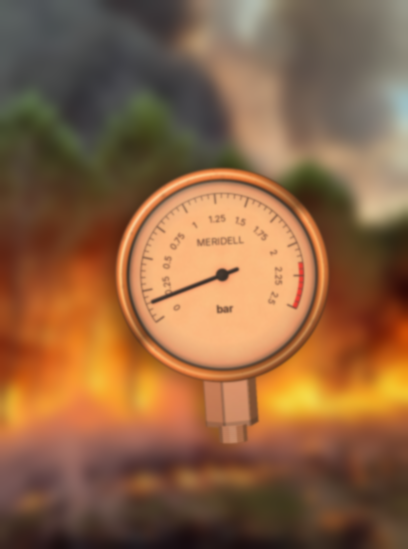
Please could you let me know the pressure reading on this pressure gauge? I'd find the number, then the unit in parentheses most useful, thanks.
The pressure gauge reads 0.15 (bar)
